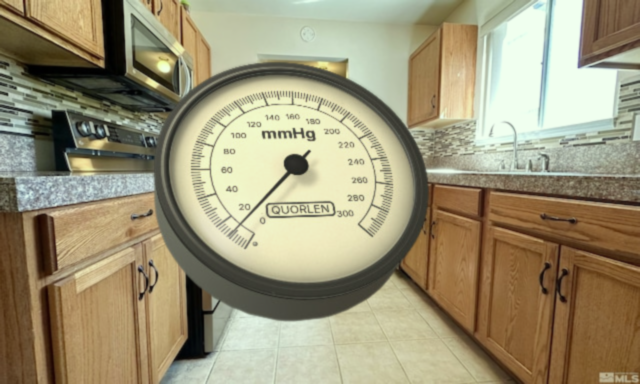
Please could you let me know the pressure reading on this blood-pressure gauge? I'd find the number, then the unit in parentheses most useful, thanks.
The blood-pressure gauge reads 10 (mmHg)
